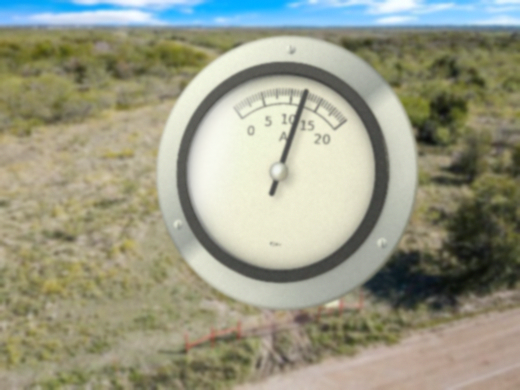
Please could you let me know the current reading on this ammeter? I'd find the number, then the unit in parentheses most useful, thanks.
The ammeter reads 12.5 (A)
